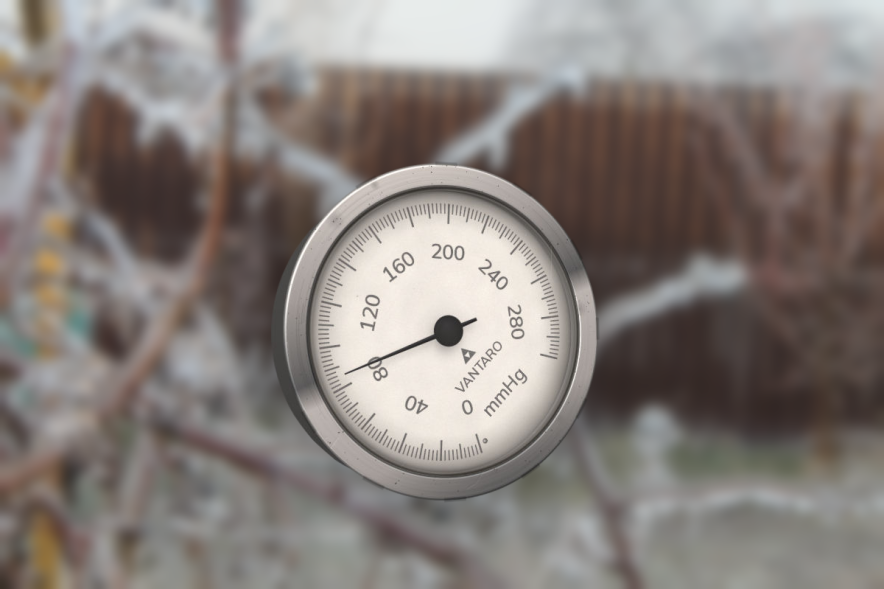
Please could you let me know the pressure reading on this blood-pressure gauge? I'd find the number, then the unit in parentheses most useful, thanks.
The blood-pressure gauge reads 86 (mmHg)
